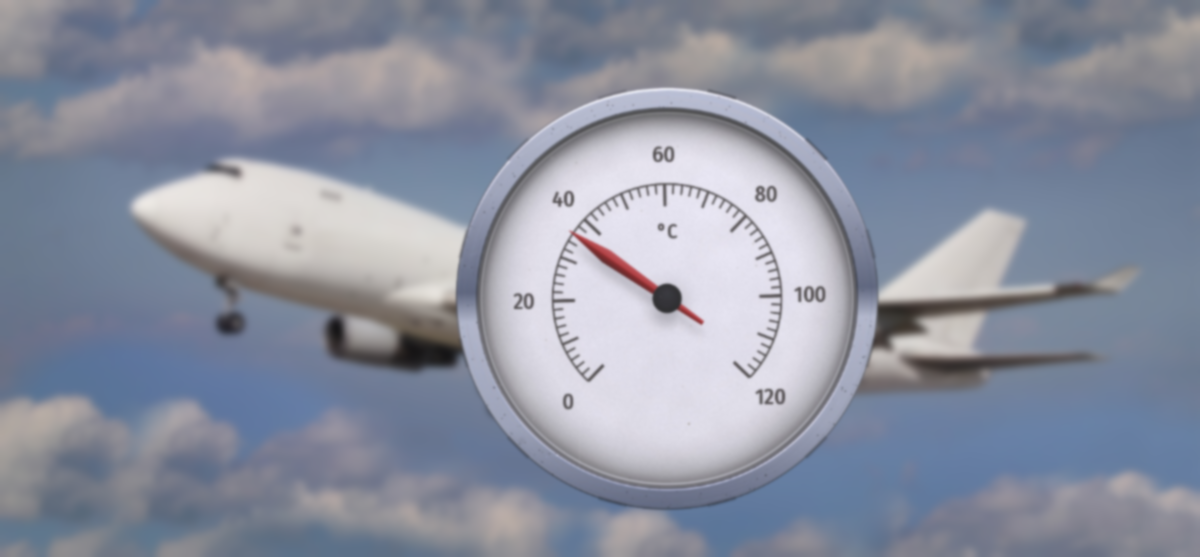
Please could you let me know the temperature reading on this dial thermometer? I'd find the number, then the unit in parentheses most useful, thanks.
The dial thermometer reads 36 (°C)
